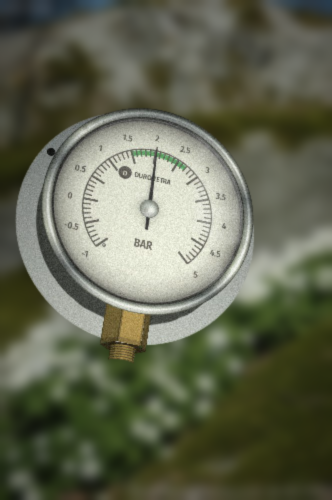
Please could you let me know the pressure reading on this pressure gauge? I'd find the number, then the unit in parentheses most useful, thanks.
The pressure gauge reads 2 (bar)
